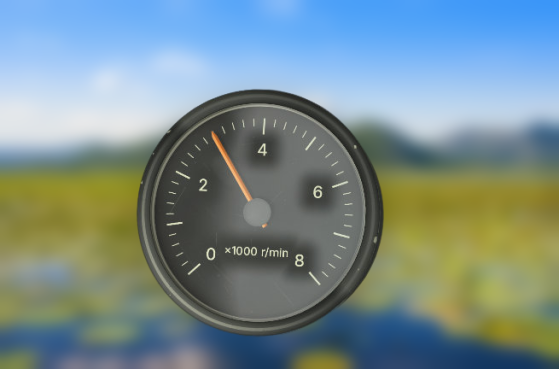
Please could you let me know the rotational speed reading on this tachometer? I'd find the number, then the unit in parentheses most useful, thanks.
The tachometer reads 3000 (rpm)
